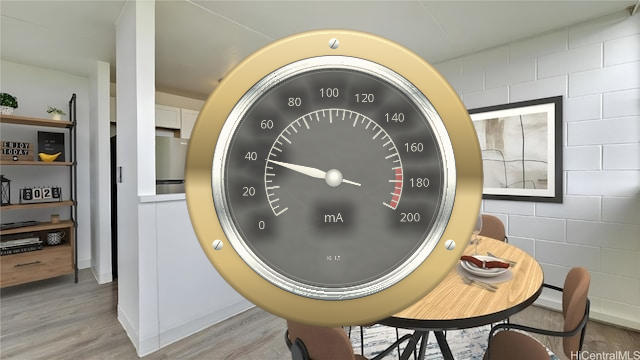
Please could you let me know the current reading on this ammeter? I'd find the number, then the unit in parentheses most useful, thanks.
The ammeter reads 40 (mA)
